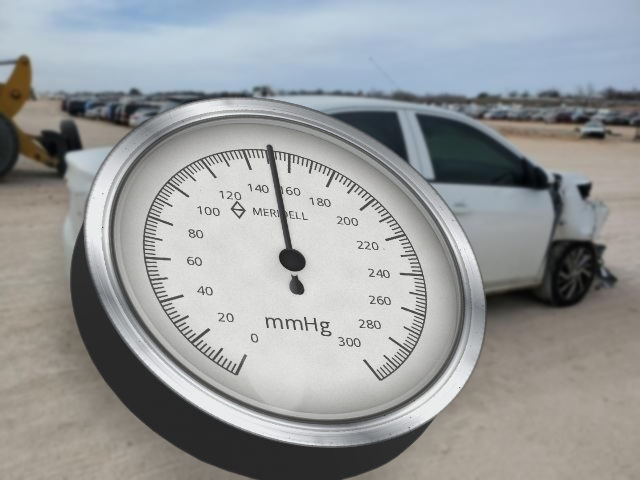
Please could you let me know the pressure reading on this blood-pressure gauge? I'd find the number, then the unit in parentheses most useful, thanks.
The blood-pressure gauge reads 150 (mmHg)
